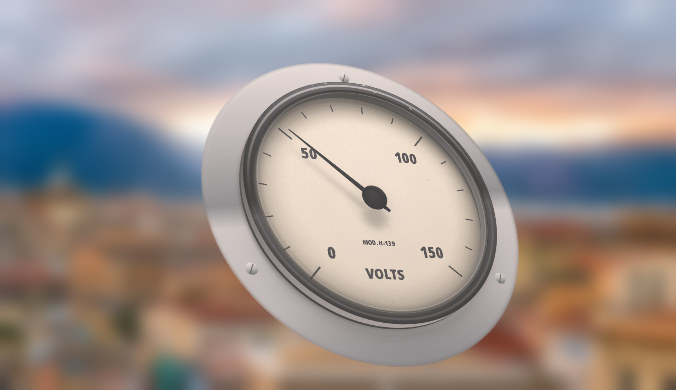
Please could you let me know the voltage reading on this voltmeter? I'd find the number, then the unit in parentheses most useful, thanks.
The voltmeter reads 50 (V)
